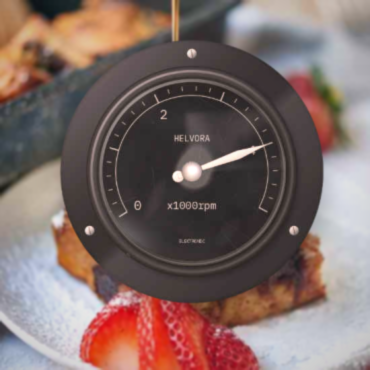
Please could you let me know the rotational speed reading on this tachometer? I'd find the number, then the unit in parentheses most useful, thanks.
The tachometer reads 4000 (rpm)
